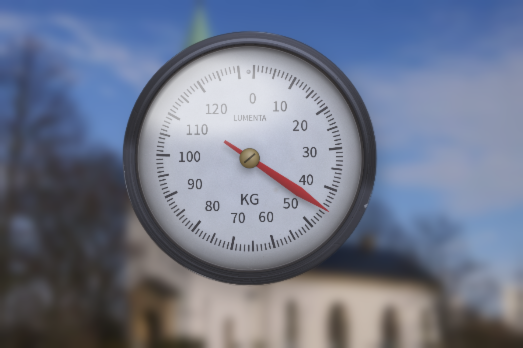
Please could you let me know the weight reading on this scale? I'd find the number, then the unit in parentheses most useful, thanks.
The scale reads 45 (kg)
